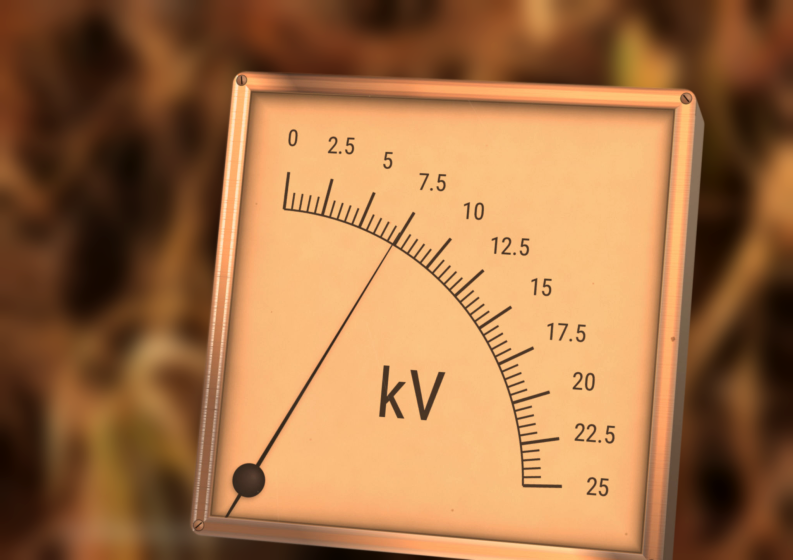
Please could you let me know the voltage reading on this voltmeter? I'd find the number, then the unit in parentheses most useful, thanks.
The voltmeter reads 7.5 (kV)
